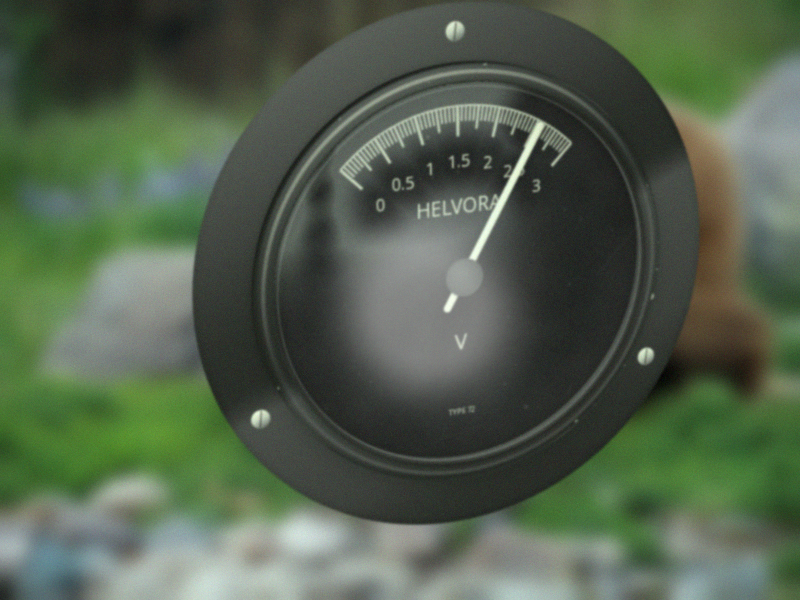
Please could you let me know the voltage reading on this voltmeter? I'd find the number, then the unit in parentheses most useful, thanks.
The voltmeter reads 2.5 (V)
